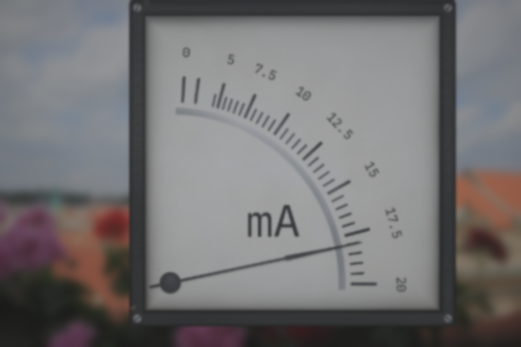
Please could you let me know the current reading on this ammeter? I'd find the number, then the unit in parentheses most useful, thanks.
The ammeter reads 18 (mA)
